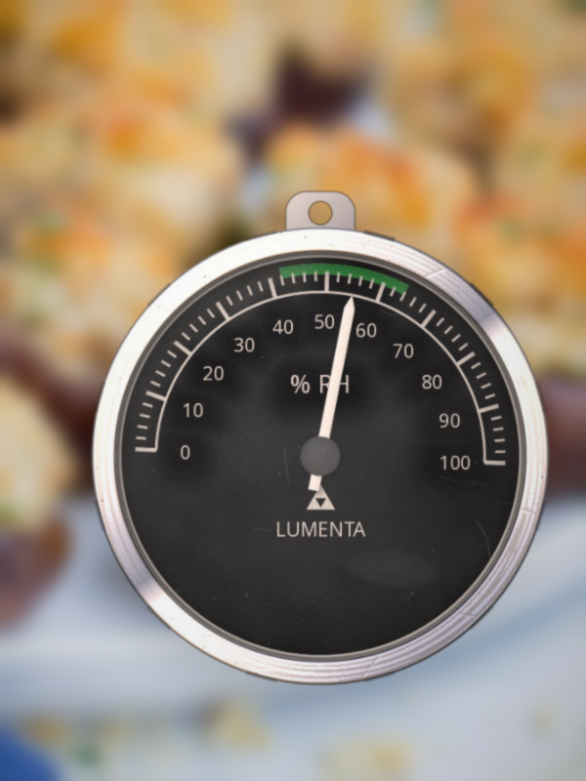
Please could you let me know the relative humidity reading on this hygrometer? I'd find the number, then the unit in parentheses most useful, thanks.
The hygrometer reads 55 (%)
